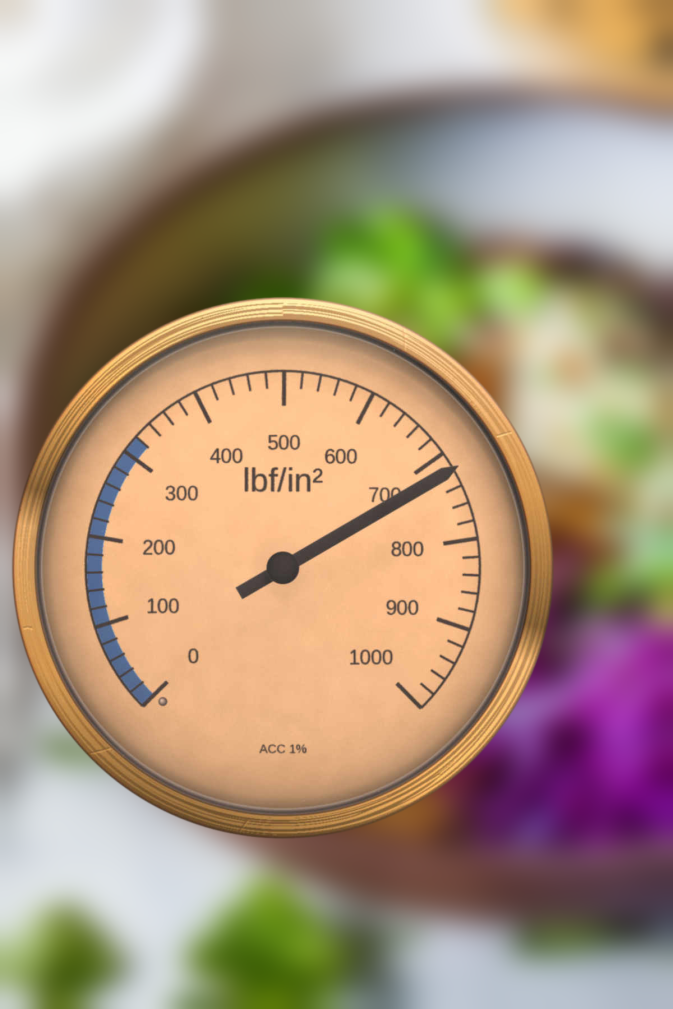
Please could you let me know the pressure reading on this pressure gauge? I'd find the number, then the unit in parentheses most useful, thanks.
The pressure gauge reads 720 (psi)
